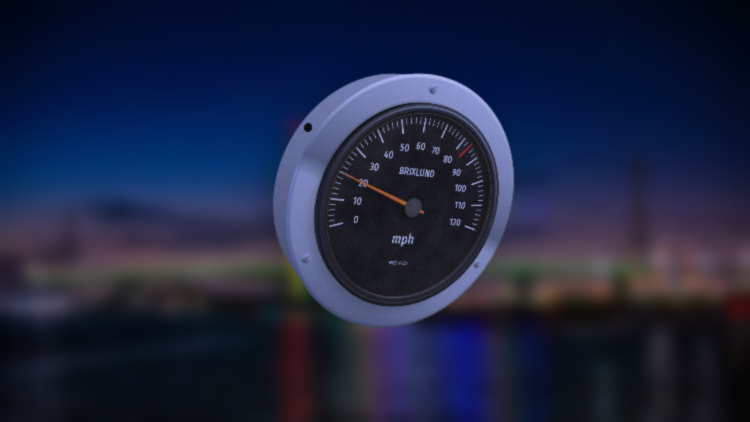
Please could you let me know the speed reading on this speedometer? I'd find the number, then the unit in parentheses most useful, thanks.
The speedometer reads 20 (mph)
